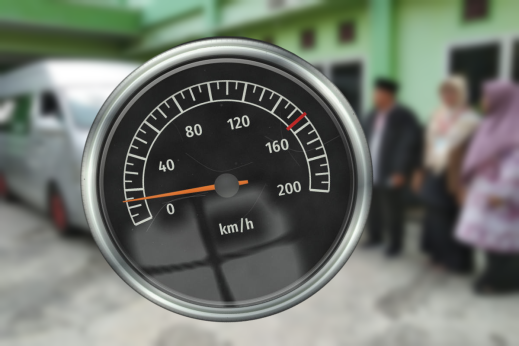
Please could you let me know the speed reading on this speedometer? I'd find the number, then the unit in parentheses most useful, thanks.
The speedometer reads 15 (km/h)
